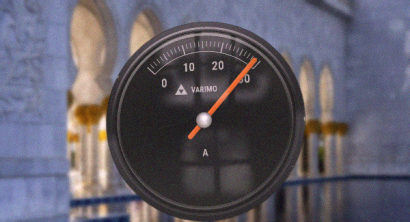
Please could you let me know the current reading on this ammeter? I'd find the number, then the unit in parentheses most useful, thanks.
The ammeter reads 29 (A)
